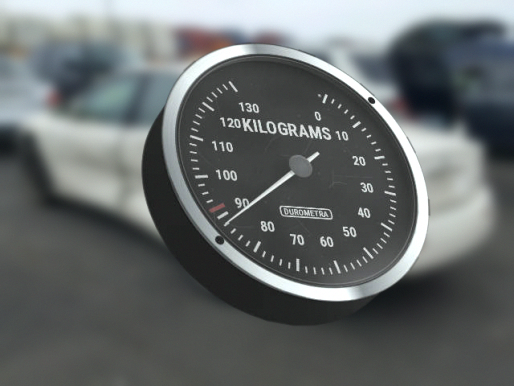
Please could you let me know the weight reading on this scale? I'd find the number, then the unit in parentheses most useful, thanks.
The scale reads 88 (kg)
